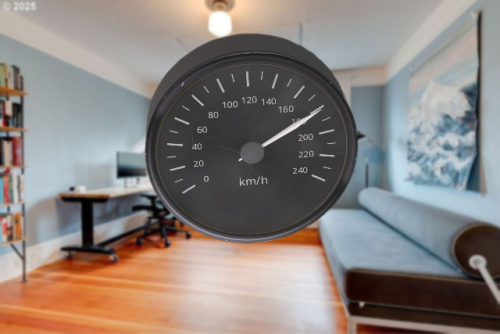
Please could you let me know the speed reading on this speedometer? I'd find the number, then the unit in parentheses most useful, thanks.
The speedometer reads 180 (km/h)
